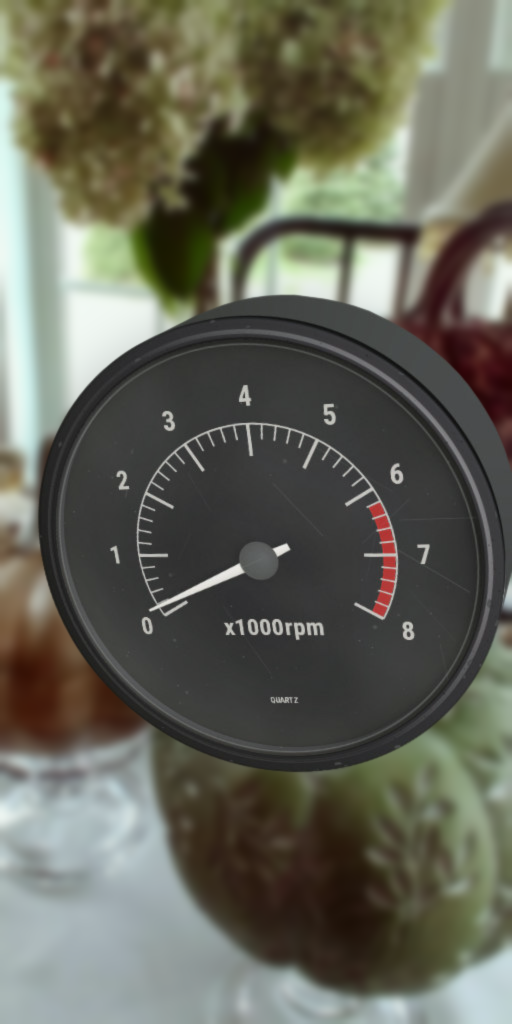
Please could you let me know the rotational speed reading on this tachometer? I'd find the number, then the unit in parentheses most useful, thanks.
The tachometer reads 200 (rpm)
